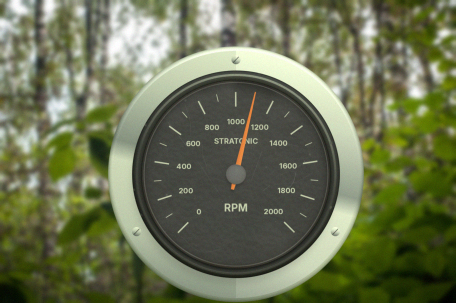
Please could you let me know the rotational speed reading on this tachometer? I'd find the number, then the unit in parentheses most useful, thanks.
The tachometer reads 1100 (rpm)
